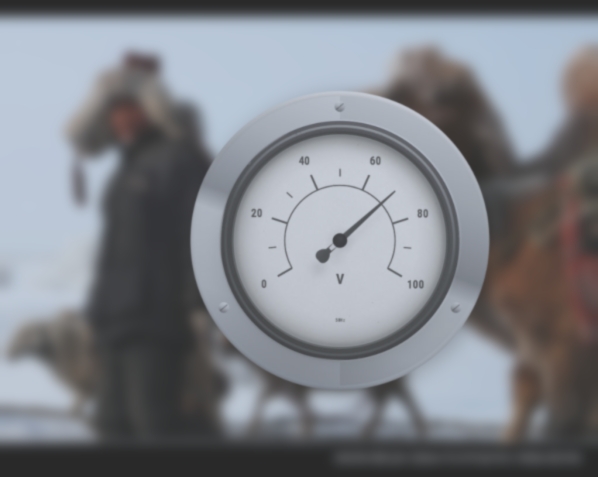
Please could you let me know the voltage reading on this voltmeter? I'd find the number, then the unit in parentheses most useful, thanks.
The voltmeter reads 70 (V)
